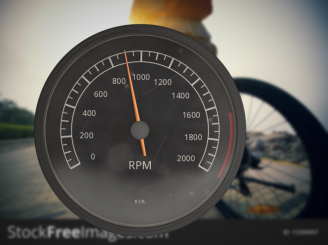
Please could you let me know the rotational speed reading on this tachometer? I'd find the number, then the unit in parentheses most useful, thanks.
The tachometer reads 900 (rpm)
